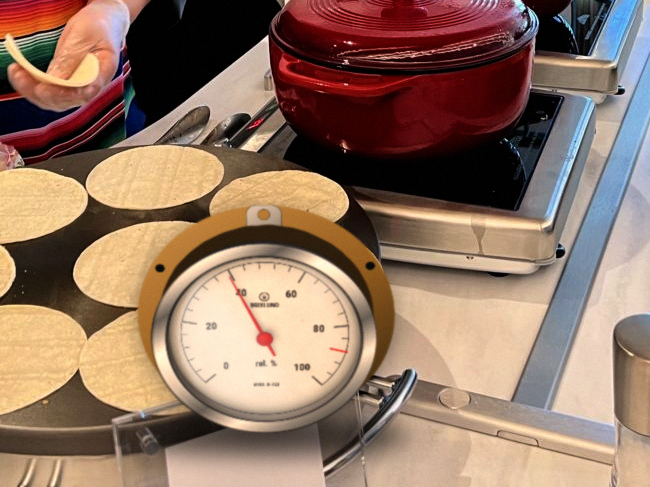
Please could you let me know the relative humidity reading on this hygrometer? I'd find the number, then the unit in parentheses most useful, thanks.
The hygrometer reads 40 (%)
